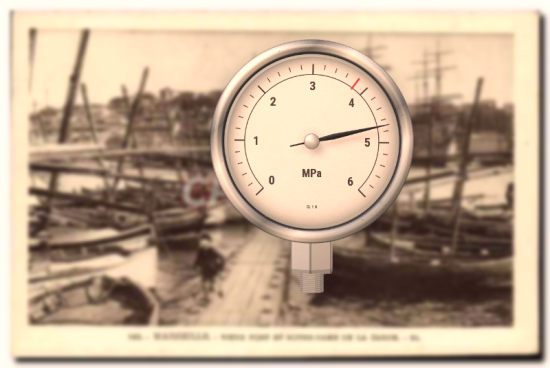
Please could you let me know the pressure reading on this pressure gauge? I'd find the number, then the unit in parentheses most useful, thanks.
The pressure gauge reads 4.7 (MPa)
